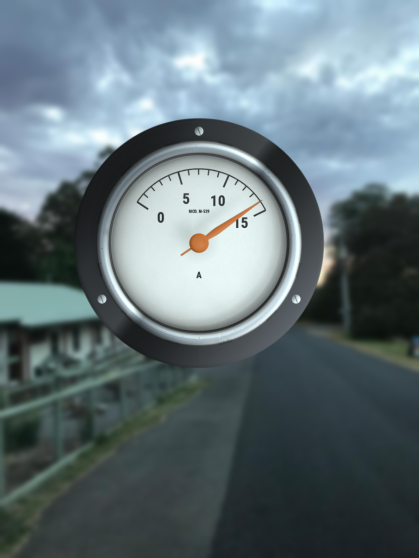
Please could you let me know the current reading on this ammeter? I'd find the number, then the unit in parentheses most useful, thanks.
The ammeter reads 14 (A)
